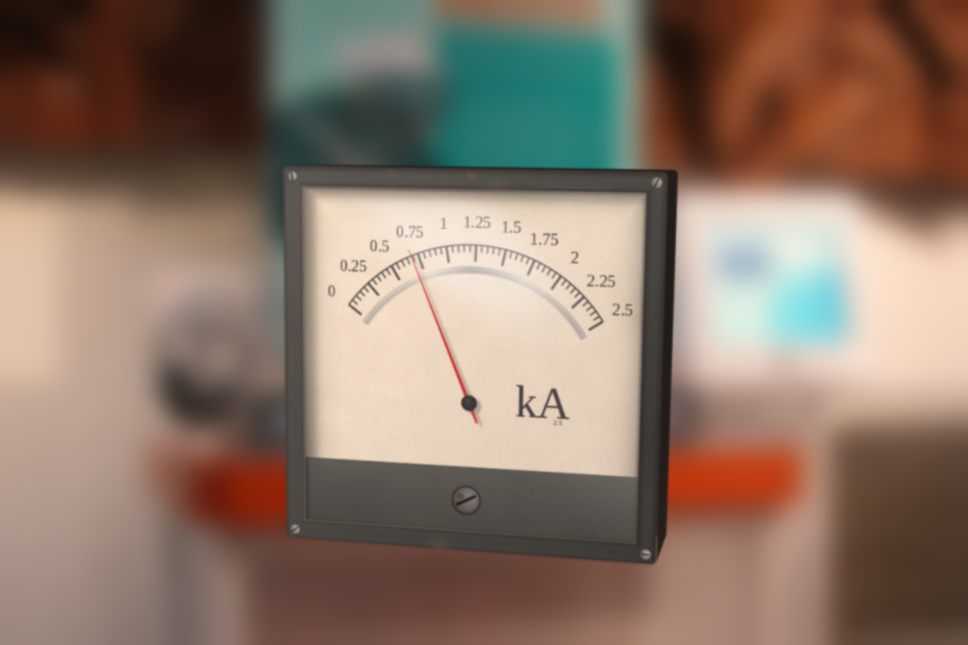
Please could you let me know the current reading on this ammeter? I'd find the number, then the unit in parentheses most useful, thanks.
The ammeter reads 0.7 (kA)
